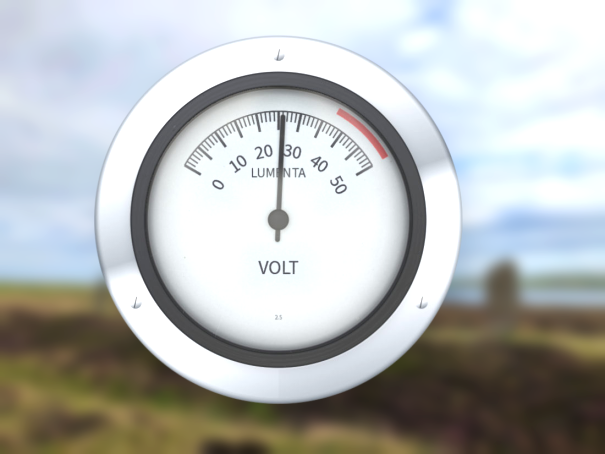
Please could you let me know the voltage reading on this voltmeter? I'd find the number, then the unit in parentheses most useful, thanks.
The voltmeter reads 26 (V)
